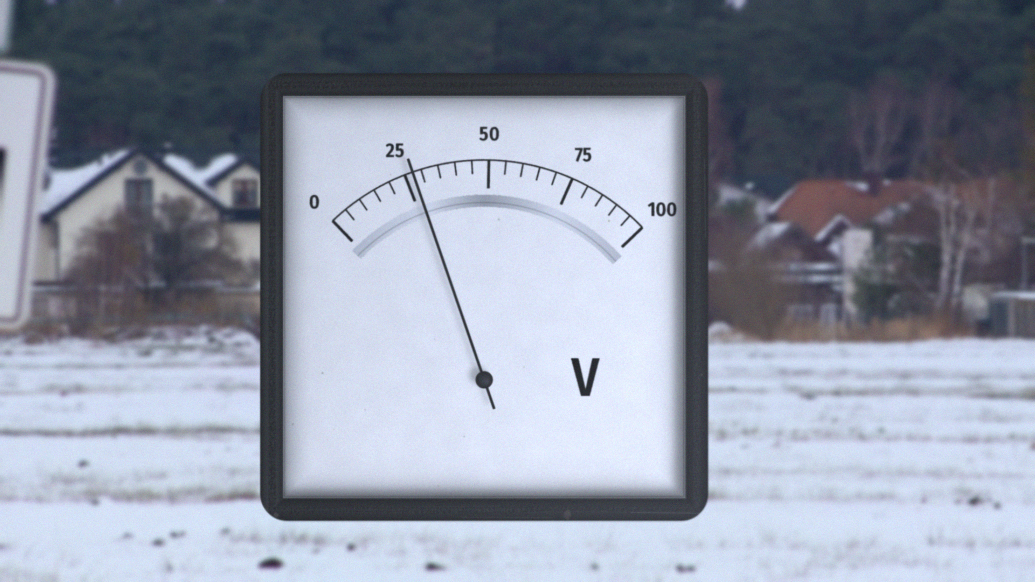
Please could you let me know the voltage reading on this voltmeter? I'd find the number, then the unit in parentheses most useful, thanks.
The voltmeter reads 27.5 (V)
